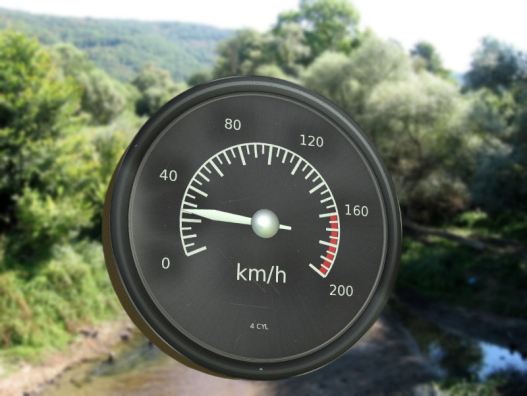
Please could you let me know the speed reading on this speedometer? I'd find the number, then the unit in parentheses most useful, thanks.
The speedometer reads 25 (km/h)
